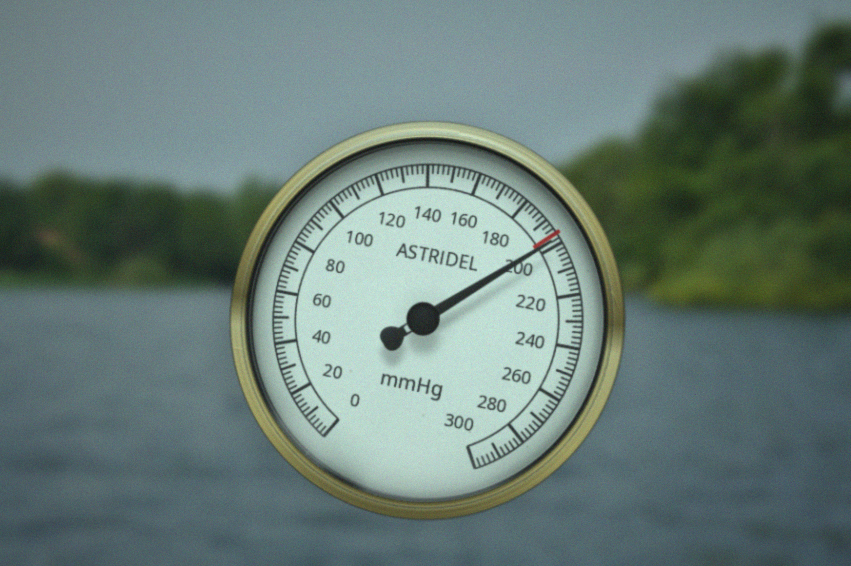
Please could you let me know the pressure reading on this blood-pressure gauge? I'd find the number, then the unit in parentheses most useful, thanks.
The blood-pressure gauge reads 198 (mmHg)
